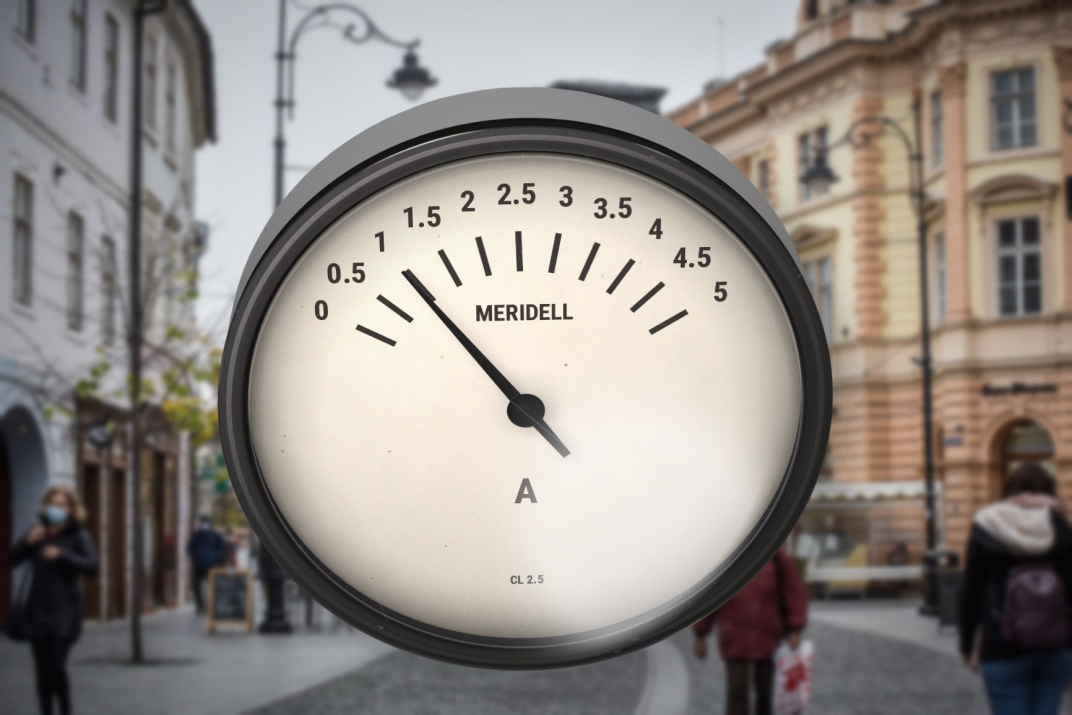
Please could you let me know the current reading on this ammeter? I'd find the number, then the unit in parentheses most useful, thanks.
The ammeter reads 1 (A)
